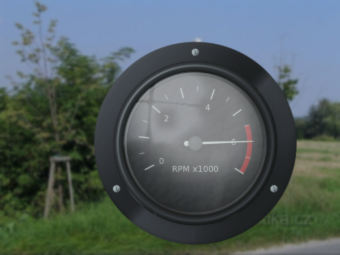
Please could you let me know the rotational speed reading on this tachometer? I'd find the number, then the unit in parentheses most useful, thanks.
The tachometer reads 6000 (rpm)
